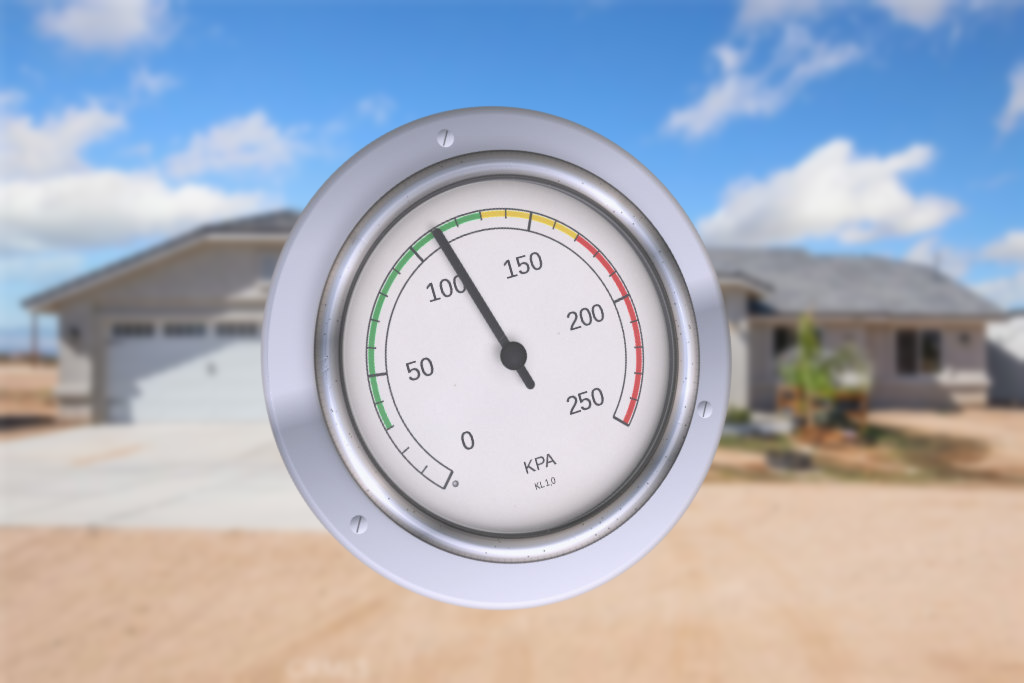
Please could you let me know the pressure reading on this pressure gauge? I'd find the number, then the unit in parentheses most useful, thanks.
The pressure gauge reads 110 (kPa)
